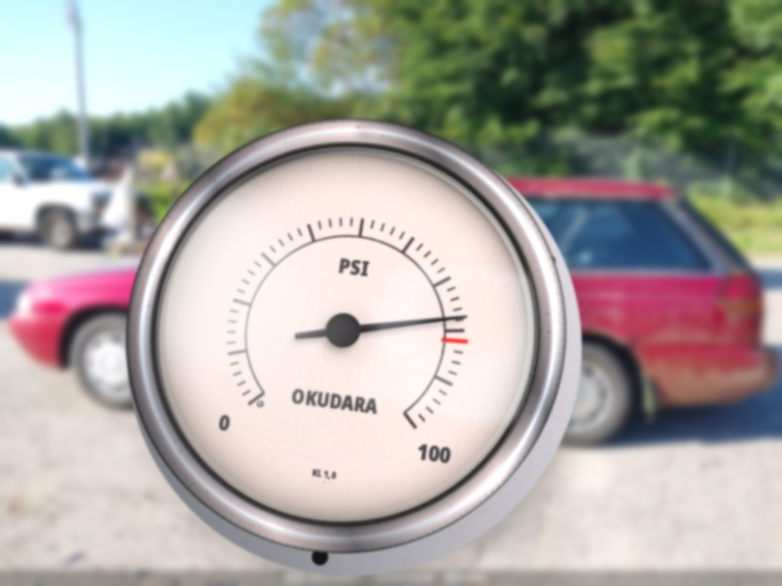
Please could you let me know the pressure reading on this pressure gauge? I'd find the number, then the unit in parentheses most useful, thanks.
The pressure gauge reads 78 (psi)
